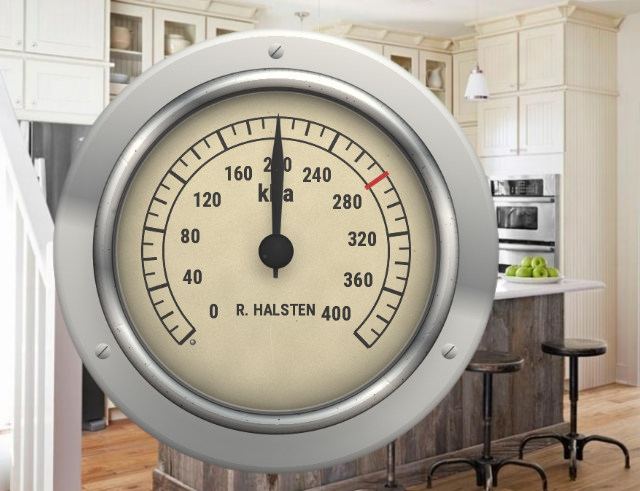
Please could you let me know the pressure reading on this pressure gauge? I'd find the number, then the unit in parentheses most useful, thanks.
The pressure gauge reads 200 (kPa)
